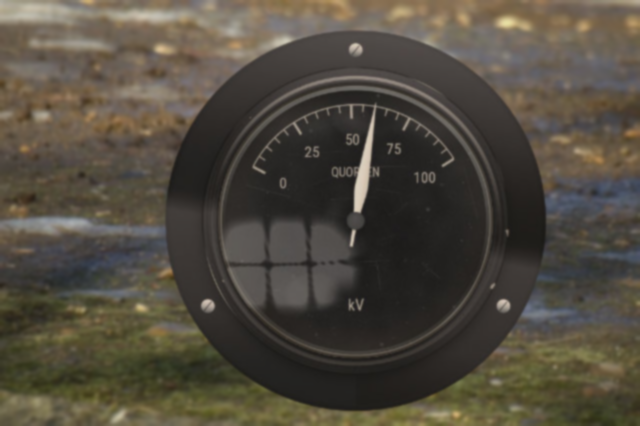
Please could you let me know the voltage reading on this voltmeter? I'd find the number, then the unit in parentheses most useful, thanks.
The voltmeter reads 60 (kV)
